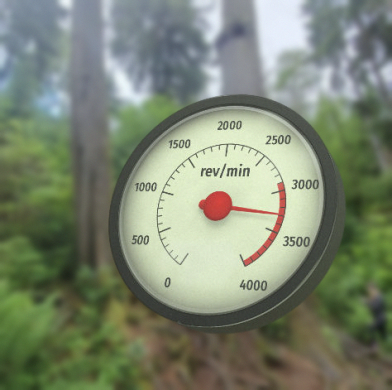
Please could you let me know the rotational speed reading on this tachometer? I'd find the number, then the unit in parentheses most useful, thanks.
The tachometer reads 3300 (rpm)
